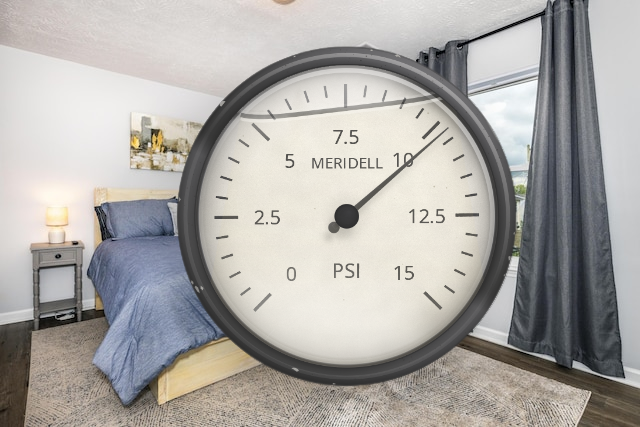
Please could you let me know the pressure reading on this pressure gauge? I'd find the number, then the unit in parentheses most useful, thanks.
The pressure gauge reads 10.25 (psi)
